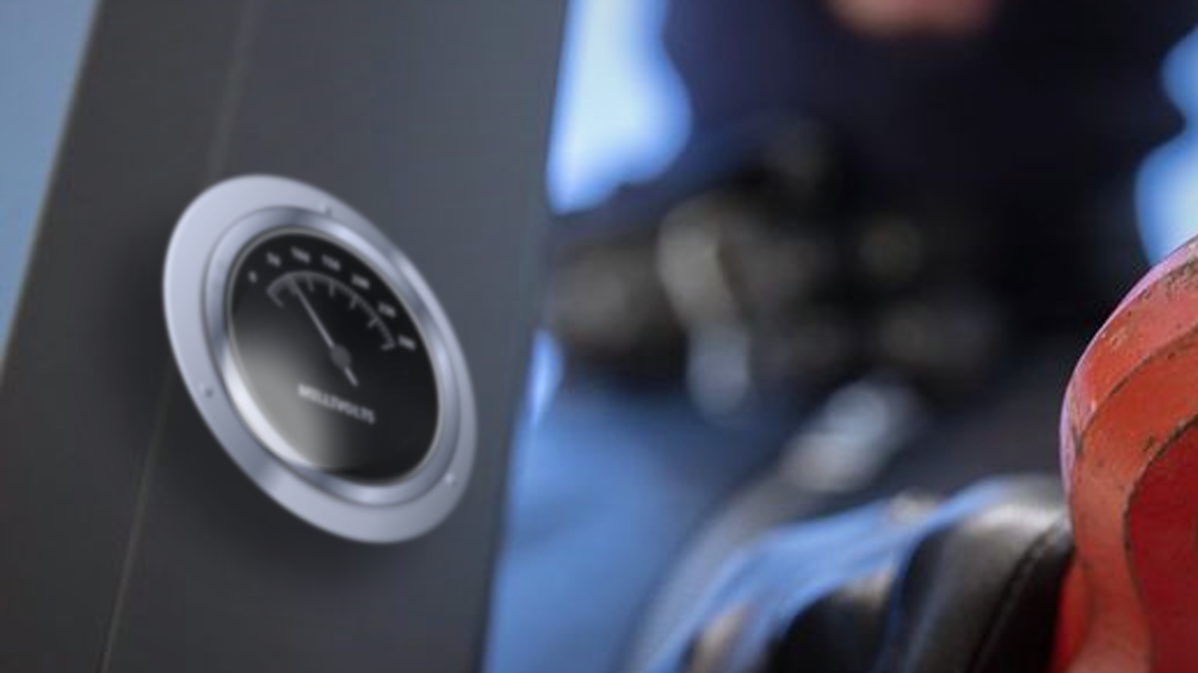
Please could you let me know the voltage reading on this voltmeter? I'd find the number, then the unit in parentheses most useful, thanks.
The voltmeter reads 50 (mV)
